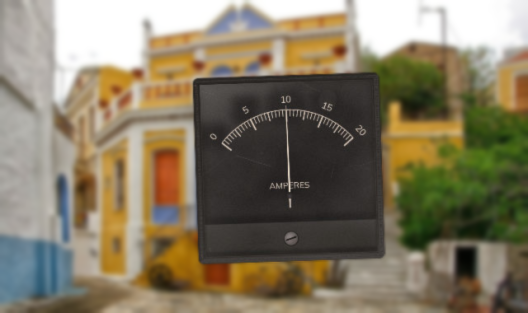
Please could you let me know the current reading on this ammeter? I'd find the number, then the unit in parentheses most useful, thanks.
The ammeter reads 10 (A)
